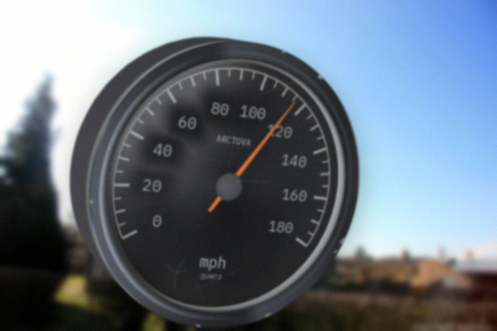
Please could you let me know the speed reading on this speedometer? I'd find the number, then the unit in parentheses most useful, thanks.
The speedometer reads 115 (mph)
